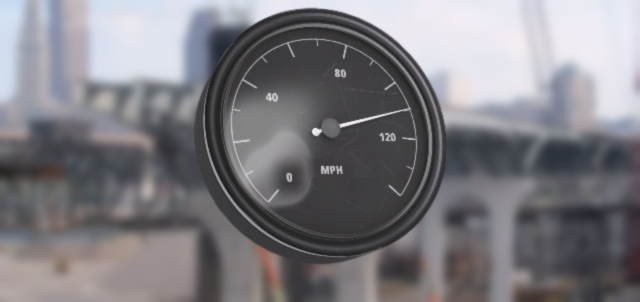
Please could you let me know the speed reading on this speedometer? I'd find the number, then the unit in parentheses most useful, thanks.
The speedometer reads 110 (mph)
